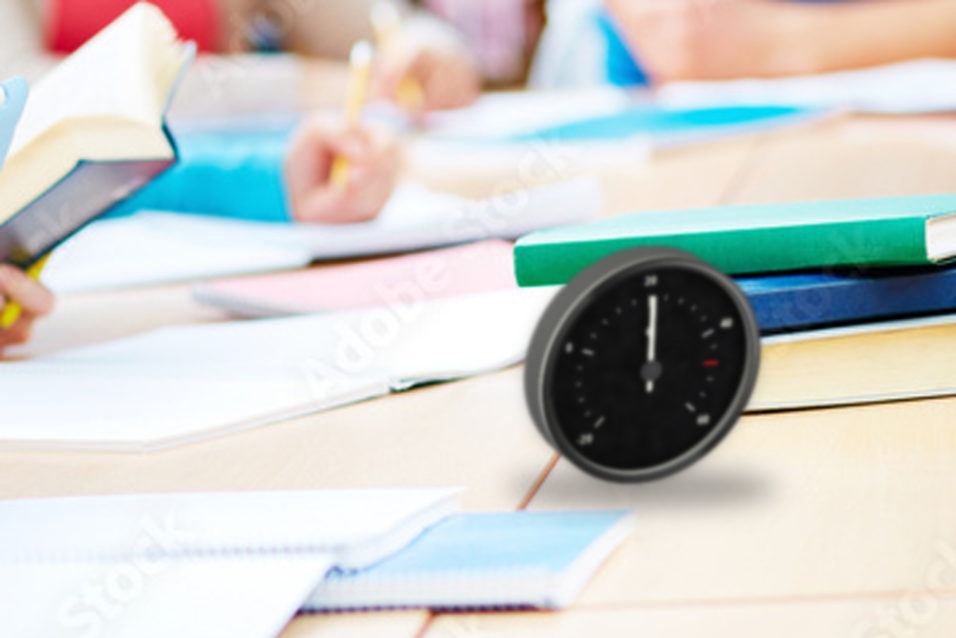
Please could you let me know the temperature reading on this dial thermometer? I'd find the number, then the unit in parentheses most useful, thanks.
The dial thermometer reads 20 (°C)
